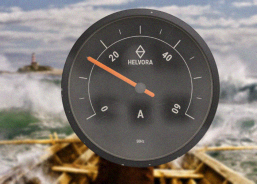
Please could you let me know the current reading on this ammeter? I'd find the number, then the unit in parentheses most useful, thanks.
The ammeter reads 15 (A)
